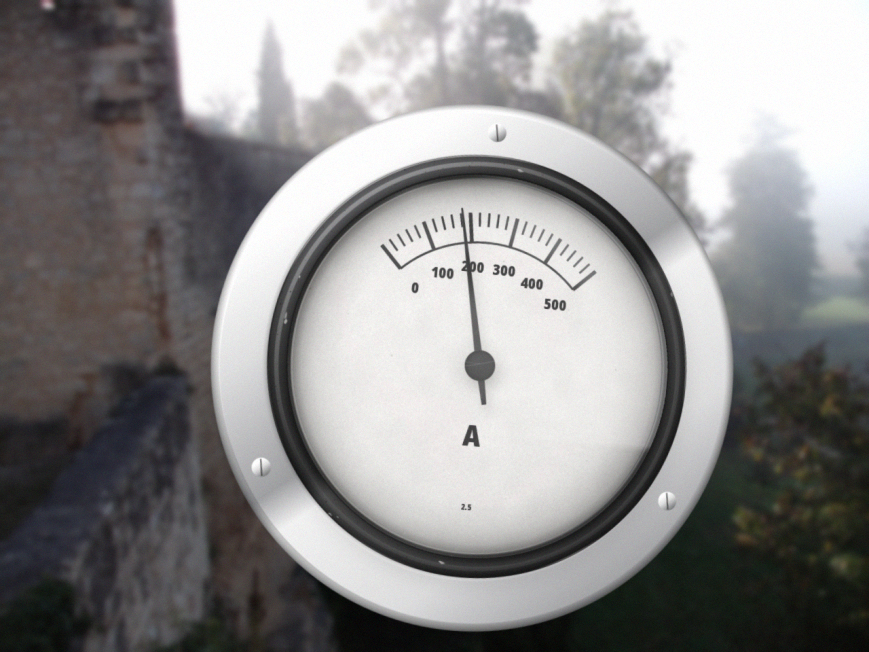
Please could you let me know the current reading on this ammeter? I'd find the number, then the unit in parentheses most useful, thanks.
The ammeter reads 180 (A)
